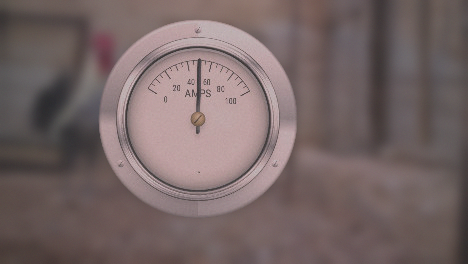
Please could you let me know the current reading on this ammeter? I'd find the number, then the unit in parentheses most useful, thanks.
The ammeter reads 50 (A)
